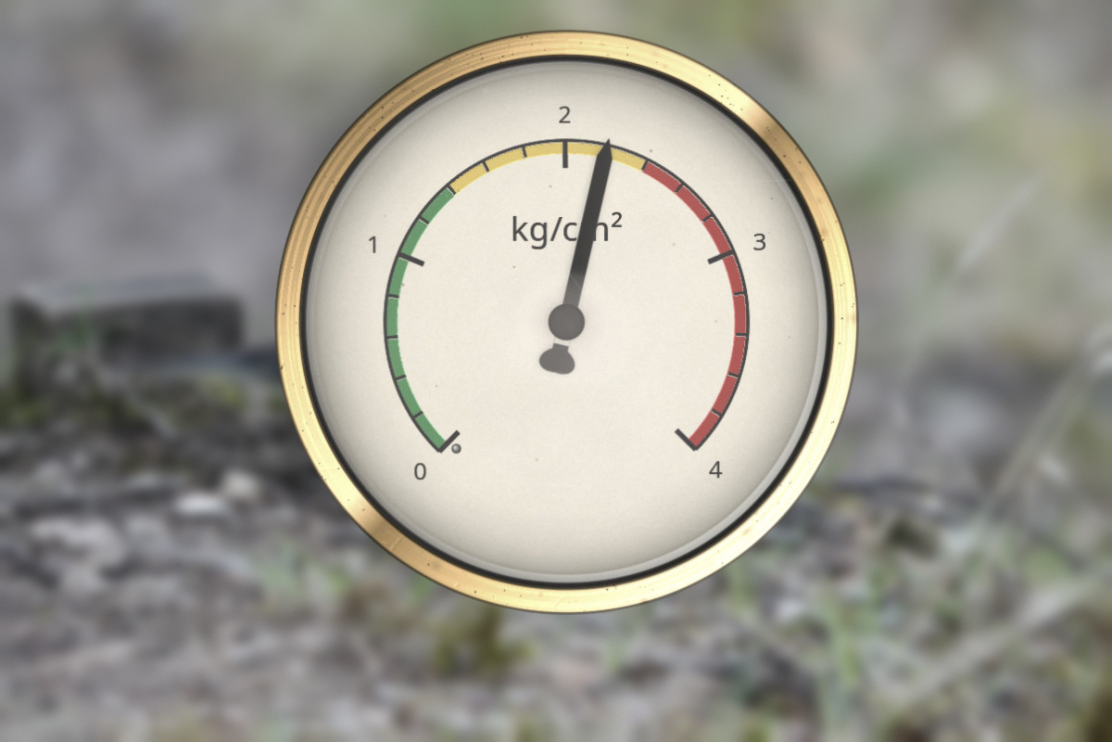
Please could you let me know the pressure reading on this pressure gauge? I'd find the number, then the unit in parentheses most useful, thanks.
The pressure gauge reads 2.2 (kg/cm²)
